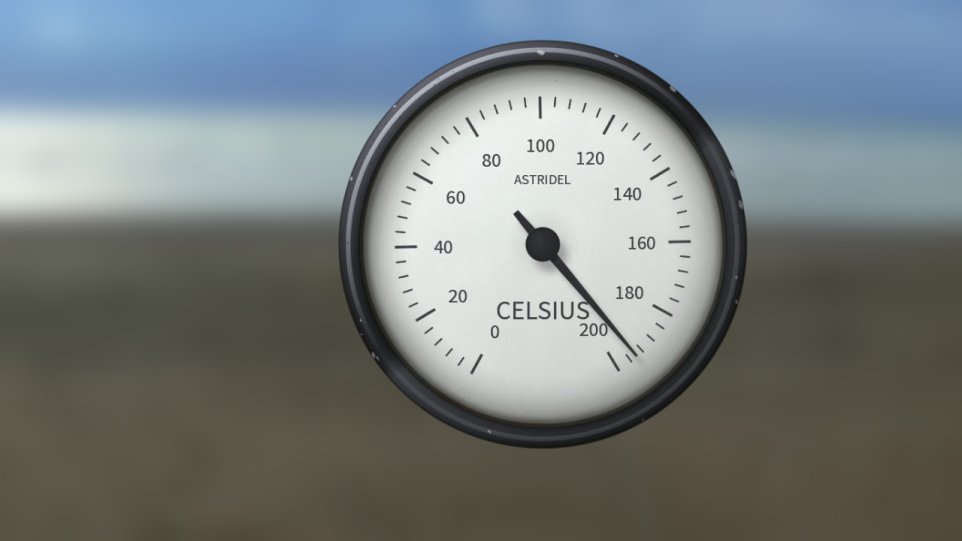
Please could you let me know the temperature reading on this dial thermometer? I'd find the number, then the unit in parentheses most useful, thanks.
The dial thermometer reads 194 (°C)
